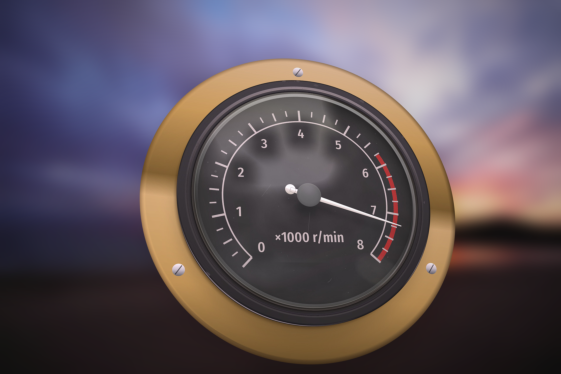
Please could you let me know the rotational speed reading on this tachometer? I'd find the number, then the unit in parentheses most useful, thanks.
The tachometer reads 7250 (rpm)
